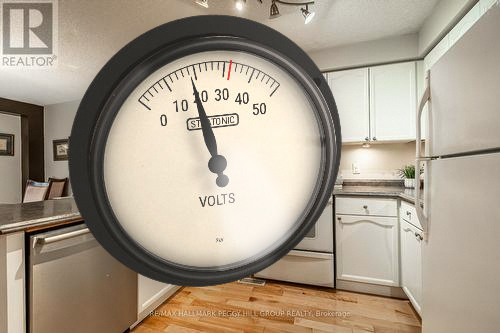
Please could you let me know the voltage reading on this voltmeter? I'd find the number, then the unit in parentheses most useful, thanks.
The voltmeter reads 18 (V)
